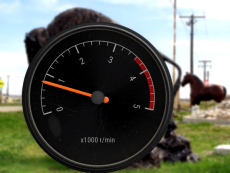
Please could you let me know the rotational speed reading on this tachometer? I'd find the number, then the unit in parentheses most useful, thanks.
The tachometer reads 800 (rpm)
